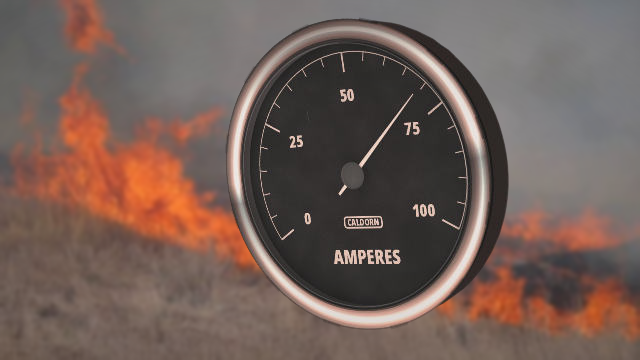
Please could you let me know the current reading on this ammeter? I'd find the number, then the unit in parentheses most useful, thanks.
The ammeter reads 70 (A)
